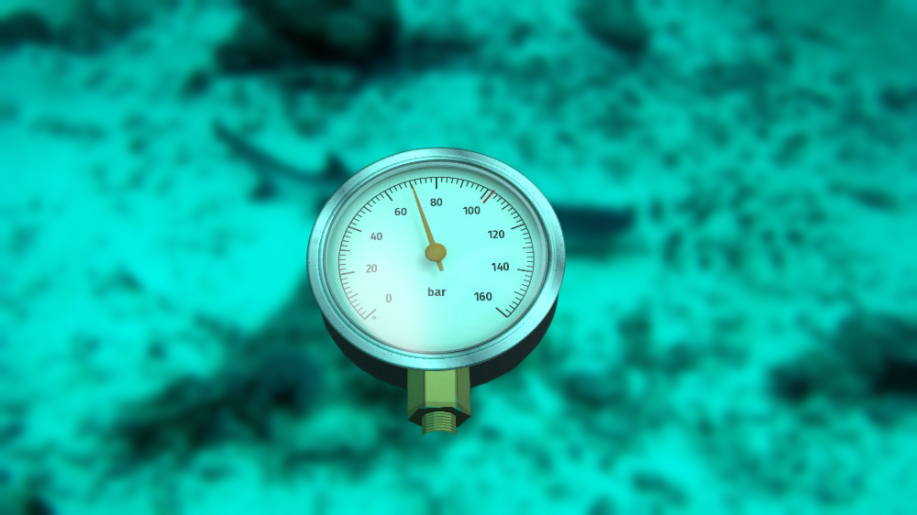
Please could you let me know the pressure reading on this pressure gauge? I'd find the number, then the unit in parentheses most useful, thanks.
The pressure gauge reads 70 (bar)
